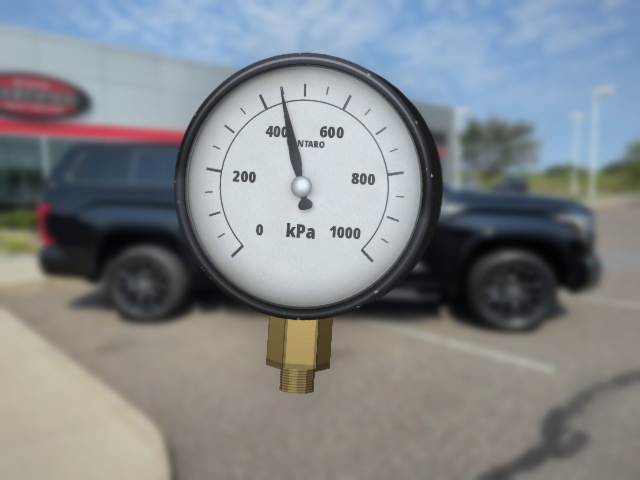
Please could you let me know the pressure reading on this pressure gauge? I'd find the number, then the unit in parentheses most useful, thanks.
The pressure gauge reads 450 (kPa)
